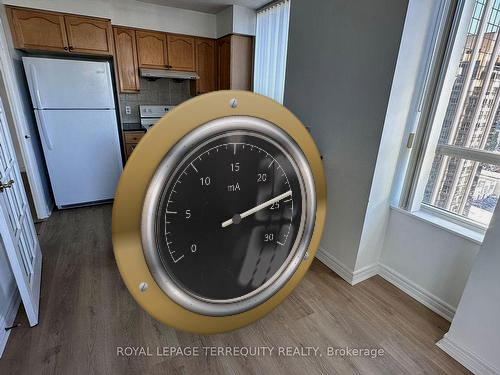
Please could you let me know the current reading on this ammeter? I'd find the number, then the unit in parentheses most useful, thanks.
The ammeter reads 24 (mA)
